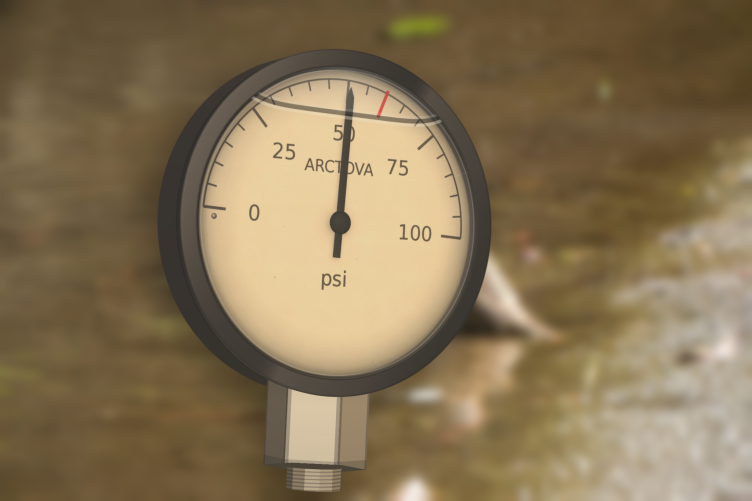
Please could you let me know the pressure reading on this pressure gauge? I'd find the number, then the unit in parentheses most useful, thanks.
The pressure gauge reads 50 (psi)
